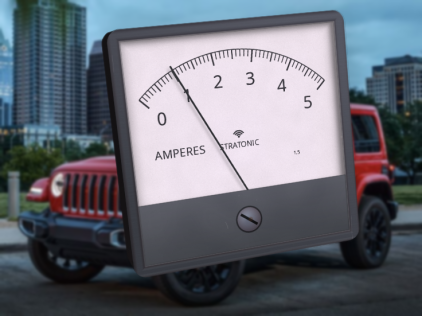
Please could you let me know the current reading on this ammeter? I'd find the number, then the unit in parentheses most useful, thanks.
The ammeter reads 1 (A)
